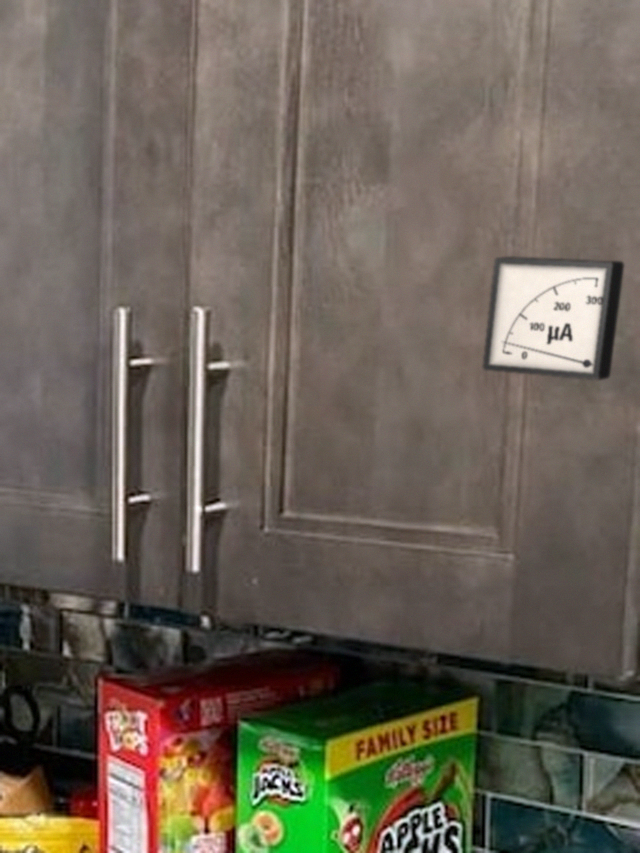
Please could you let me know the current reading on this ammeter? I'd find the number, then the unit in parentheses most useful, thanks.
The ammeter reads 25 (µA)
